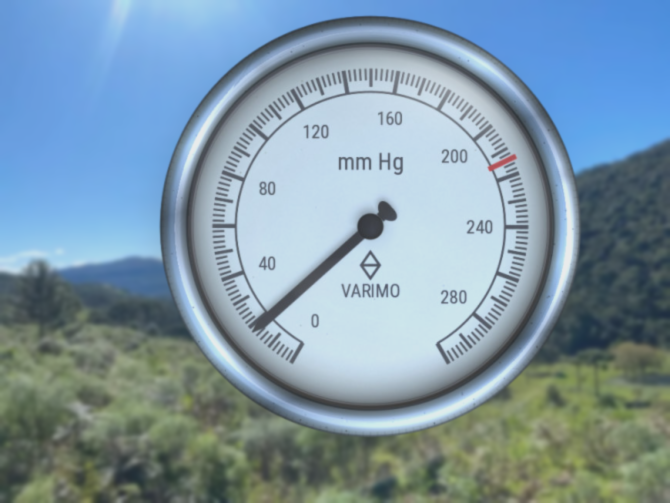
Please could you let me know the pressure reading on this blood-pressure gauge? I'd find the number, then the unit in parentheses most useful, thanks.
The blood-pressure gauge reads 18 (mmHg)
